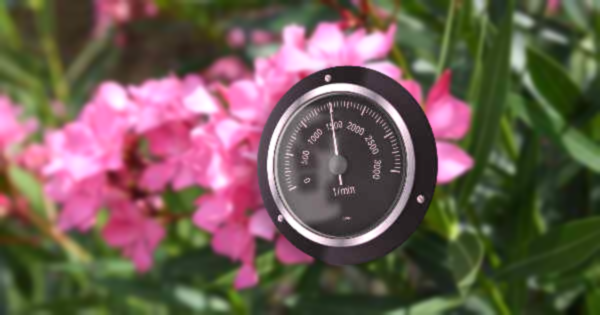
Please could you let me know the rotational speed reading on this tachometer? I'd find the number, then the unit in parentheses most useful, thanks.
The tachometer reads 1500 (rpm)
